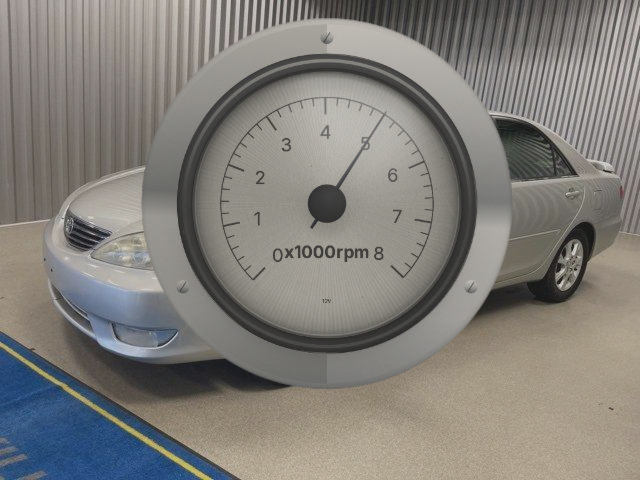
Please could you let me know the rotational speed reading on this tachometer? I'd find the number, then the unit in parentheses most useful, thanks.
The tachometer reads 5000 (rpm)
